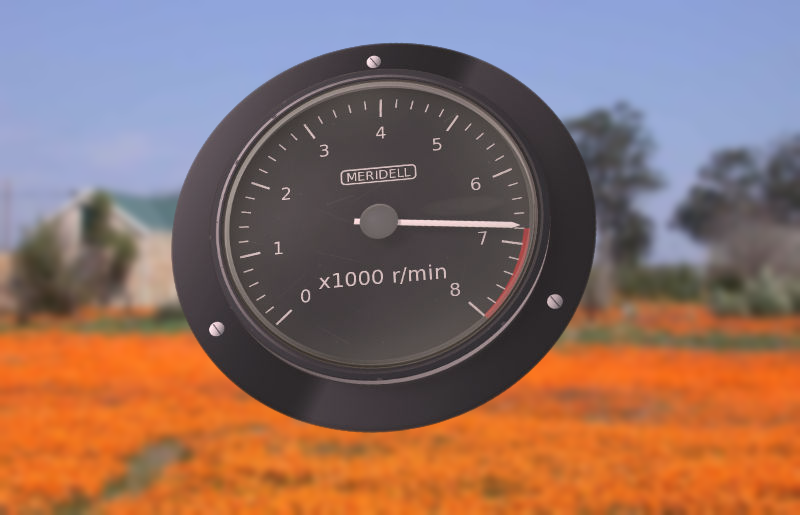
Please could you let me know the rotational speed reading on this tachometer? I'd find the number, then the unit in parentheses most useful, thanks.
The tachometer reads 6800 (rpm)
